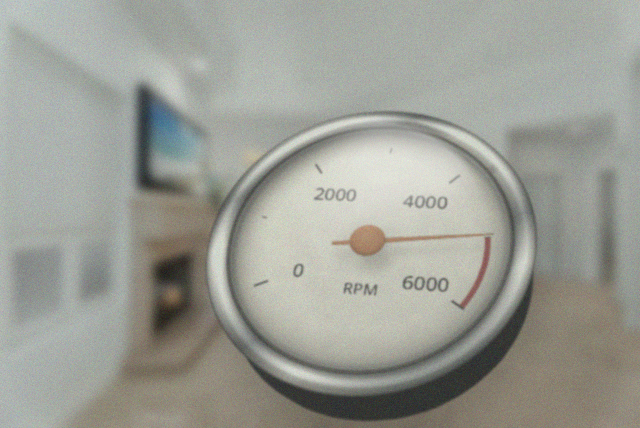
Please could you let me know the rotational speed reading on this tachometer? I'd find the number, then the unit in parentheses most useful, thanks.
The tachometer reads 5000 (rpm)
